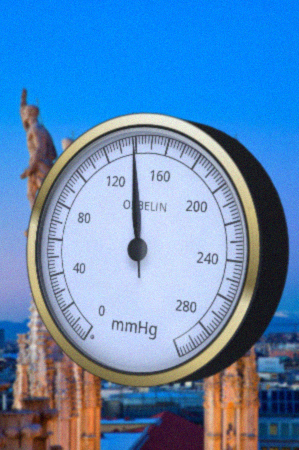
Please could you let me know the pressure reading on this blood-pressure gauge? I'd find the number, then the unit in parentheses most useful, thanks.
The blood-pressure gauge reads 140 (mmHg)
